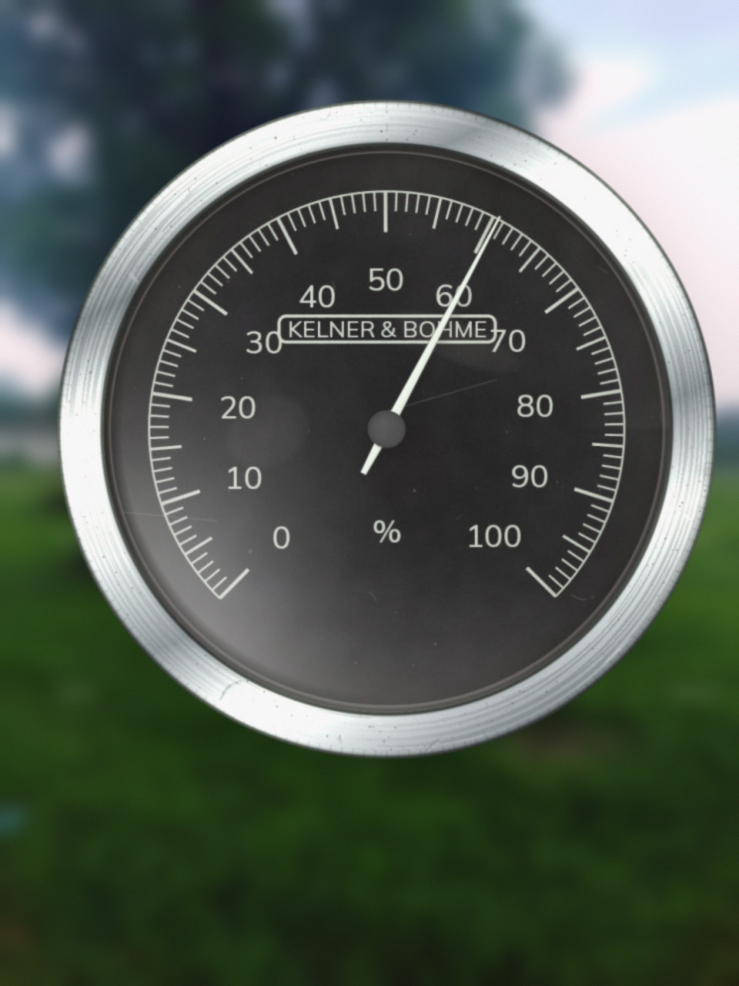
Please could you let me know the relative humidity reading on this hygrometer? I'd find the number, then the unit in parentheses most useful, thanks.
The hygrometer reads 60.5 (%)
